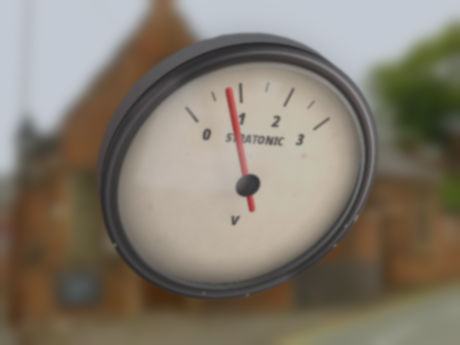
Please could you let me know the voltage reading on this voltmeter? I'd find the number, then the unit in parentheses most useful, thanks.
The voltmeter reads 0.75 (V)
